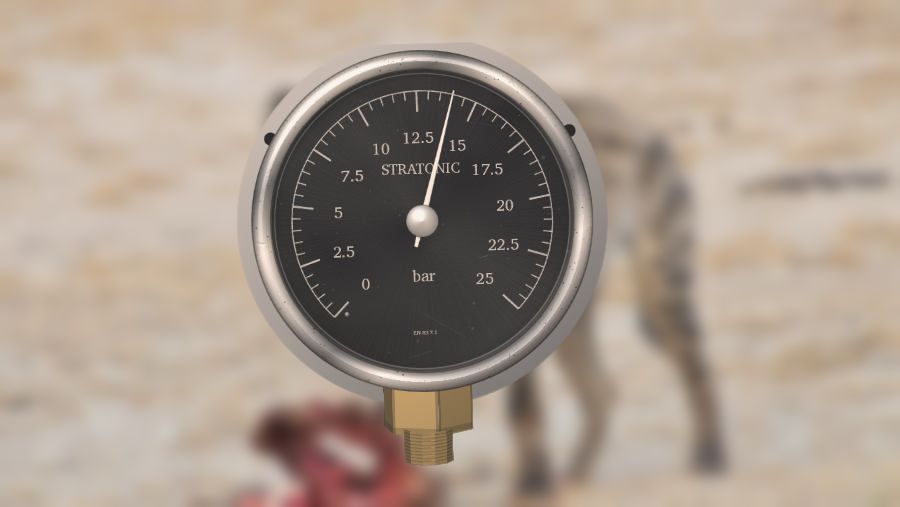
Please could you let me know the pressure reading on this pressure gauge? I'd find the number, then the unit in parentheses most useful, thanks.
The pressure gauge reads 14 (bar)
